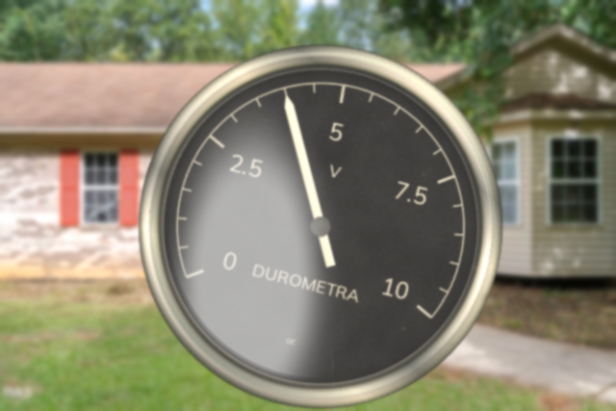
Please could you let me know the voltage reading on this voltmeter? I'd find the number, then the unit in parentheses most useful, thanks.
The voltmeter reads 4 (V)
